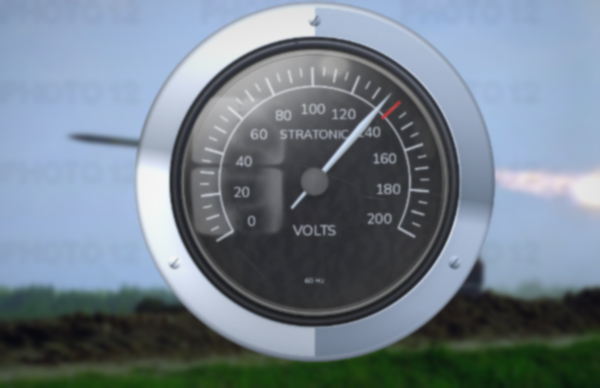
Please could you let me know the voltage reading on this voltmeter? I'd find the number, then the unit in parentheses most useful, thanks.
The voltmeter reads 135 (V)
